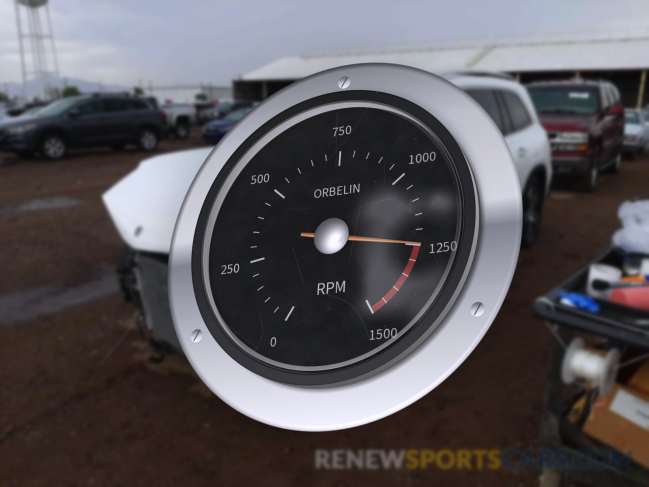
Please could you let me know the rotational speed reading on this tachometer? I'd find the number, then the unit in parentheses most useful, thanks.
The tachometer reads 1250 (rpm)
